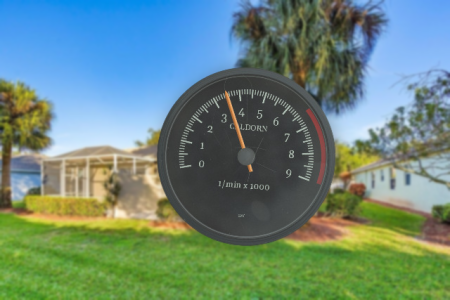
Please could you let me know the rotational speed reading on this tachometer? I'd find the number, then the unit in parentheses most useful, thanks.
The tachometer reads 3500 (rpm)
